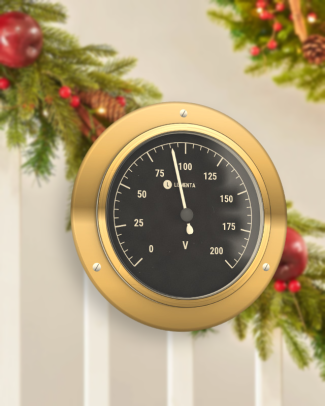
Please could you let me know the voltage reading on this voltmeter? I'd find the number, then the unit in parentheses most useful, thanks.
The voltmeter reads 90 (V)
